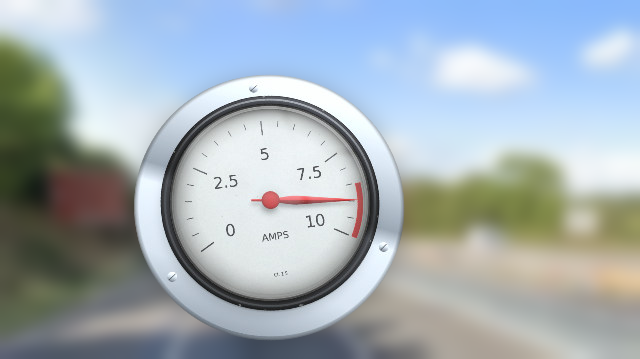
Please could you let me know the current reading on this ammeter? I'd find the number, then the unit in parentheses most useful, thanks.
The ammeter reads 9 (A)
